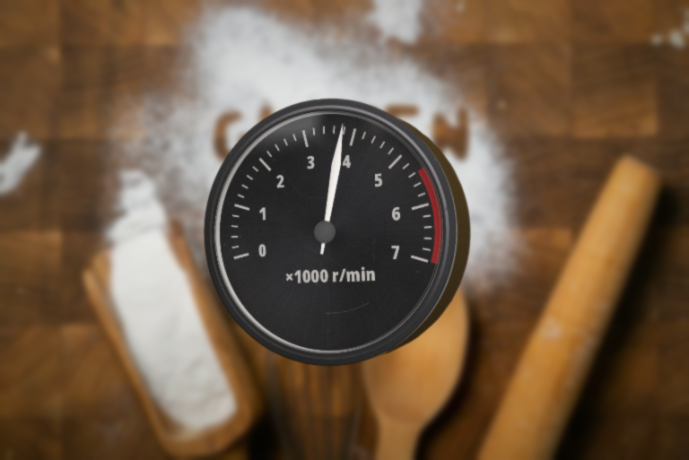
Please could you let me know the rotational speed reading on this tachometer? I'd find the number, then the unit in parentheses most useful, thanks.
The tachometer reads 3800 (rpm)
